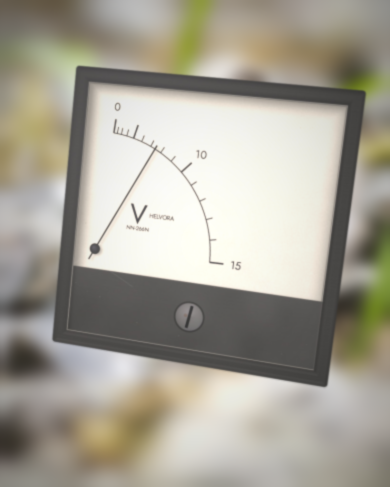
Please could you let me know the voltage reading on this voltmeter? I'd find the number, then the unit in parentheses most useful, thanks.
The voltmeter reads 7.5 (V)
